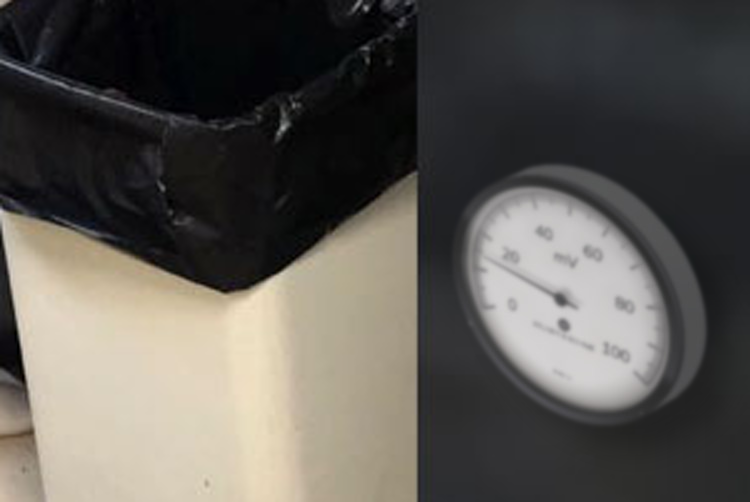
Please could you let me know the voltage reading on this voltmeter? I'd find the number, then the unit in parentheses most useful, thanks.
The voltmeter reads 15 (mV)
